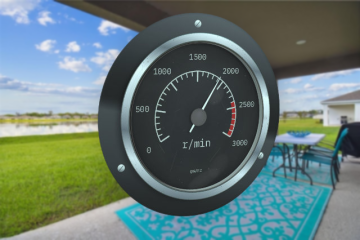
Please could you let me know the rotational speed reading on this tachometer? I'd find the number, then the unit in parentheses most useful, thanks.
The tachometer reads 1900 (rpm)
